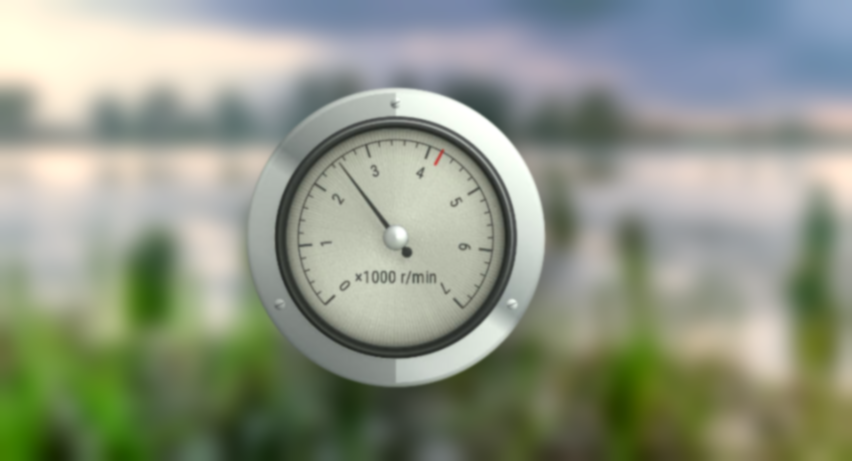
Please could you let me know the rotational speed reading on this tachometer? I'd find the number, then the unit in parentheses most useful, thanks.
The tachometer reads 2500 (rpm)
